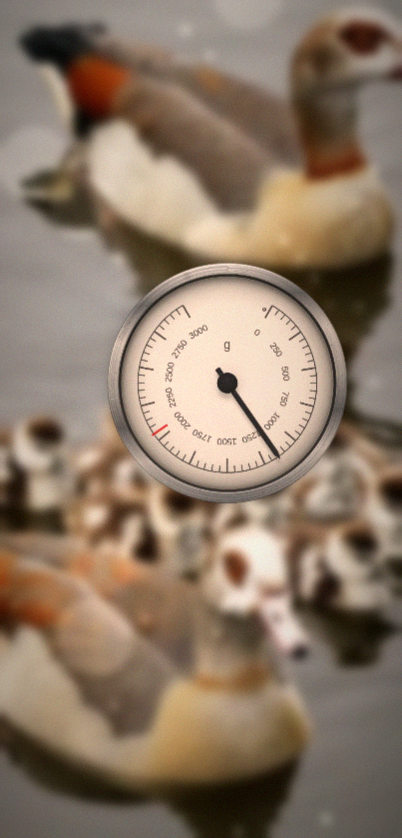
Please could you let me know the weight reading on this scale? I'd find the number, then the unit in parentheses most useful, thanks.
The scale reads 1150 (g)
